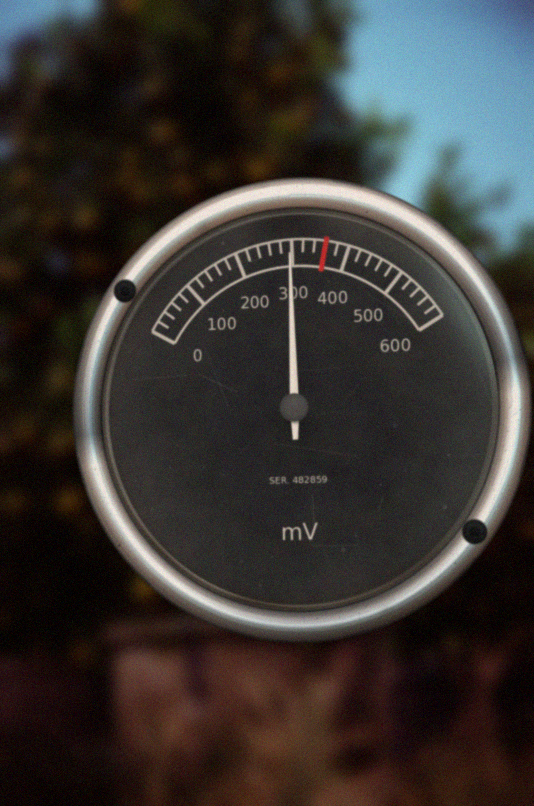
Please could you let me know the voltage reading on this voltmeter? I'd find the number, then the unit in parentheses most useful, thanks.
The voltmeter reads 300 (mV)
